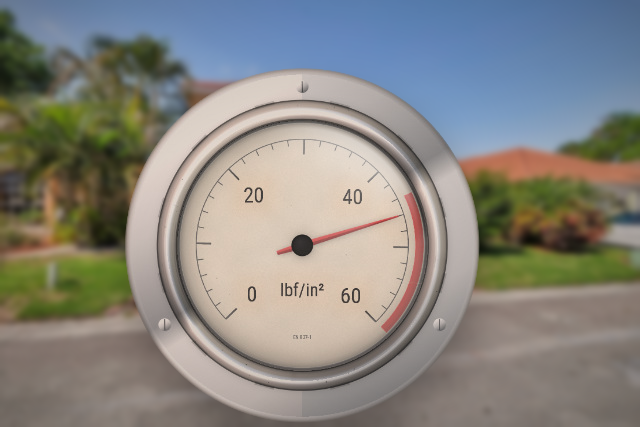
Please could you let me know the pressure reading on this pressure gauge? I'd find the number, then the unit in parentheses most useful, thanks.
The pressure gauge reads 46 (psi)
